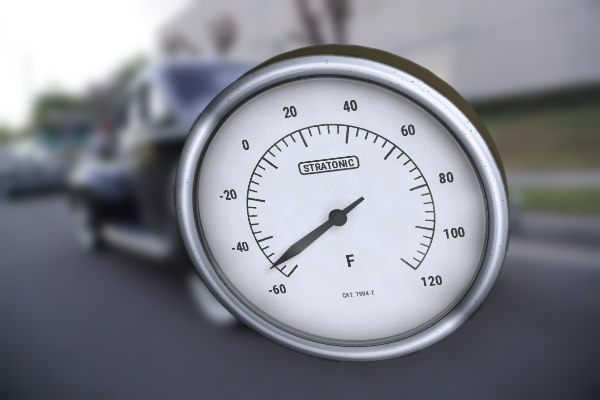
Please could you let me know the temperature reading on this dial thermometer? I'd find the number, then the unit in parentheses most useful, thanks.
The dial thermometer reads -52 (°F)
